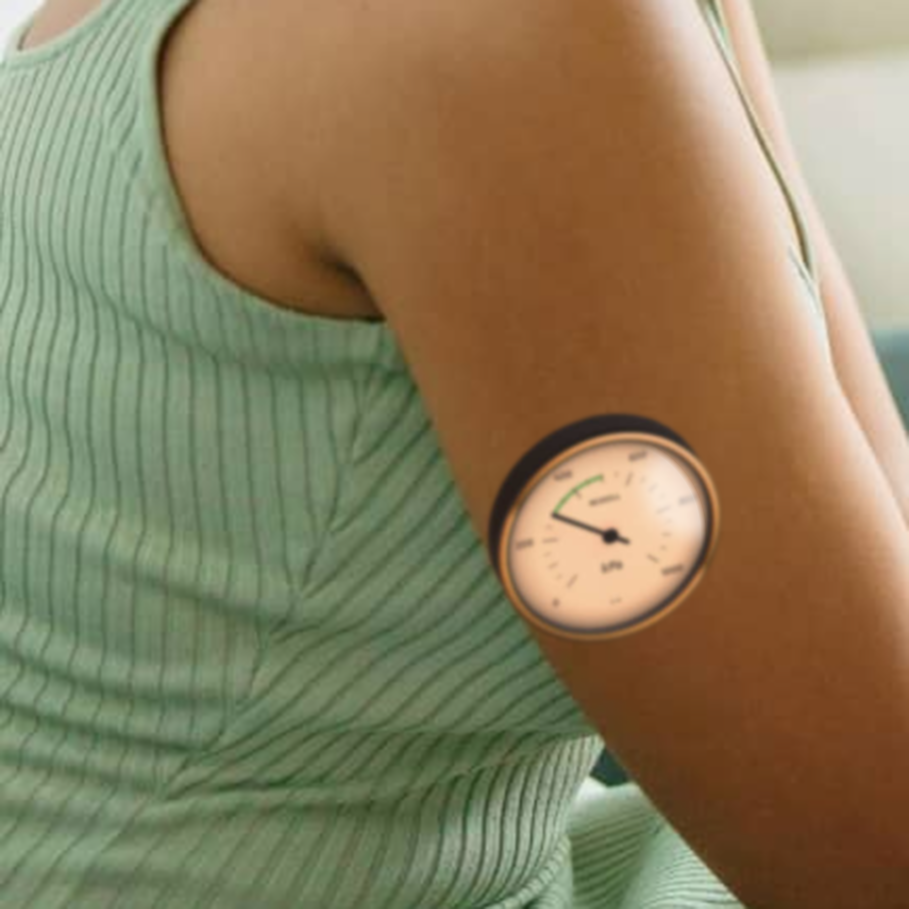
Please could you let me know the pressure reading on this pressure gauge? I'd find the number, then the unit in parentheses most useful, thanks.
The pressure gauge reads 300 (kPa)
